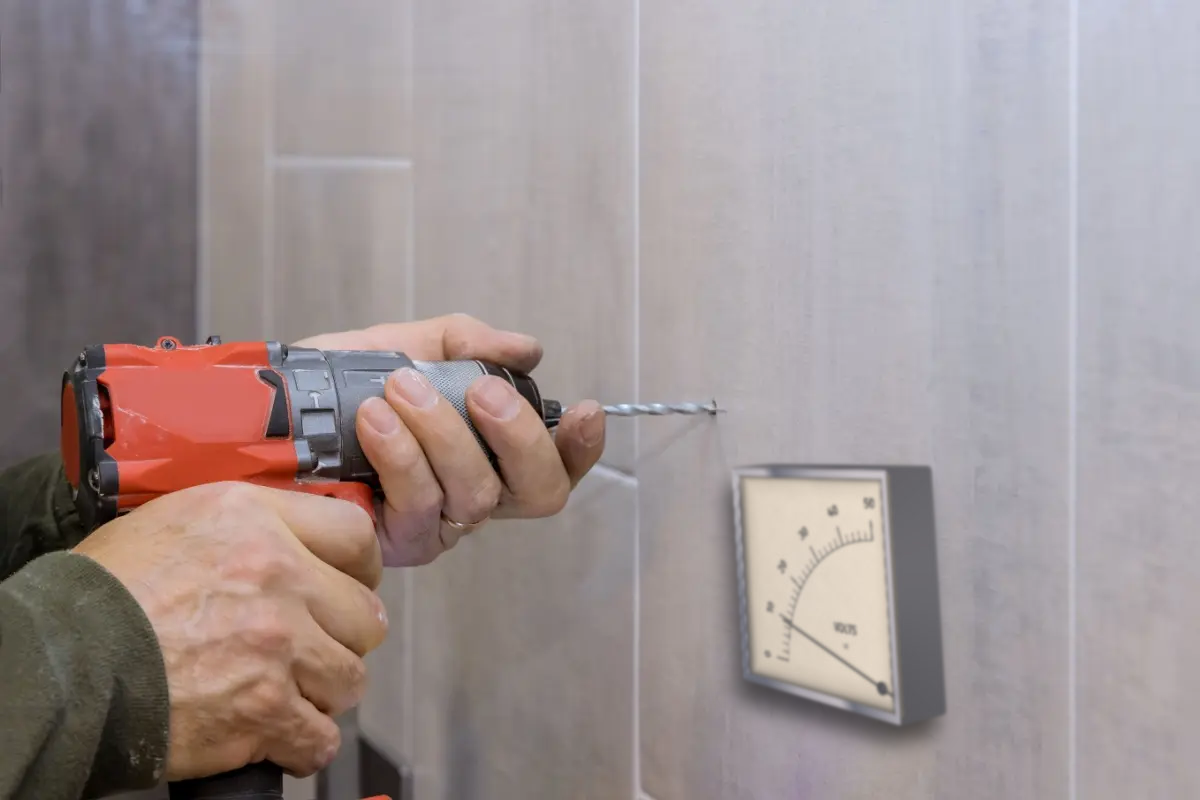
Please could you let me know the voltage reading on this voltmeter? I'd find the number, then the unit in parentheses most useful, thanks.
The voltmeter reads 10 (V)
